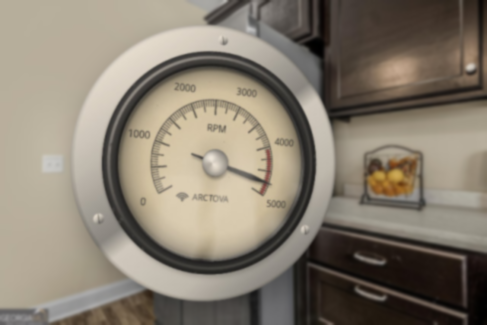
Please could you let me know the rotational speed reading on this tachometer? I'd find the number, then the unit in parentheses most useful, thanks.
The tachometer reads 4750 (rpm)
